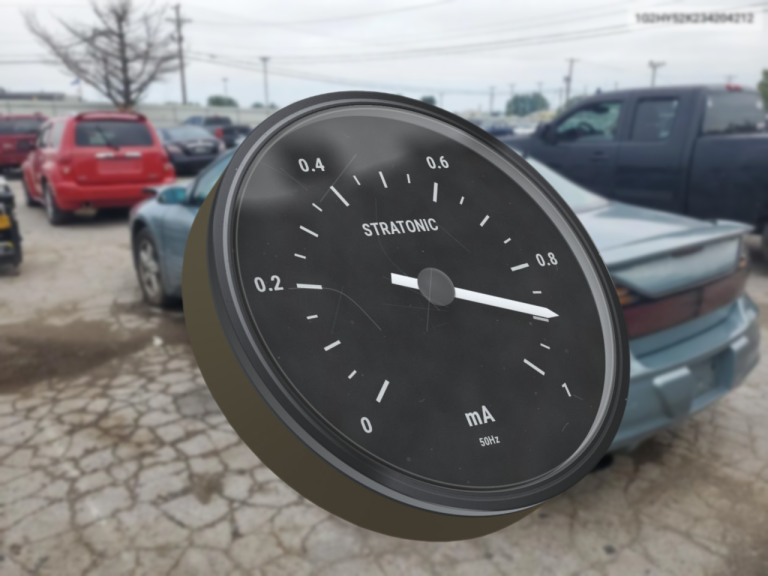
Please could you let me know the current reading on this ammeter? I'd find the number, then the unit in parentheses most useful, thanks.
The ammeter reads 0.9 (mA)
